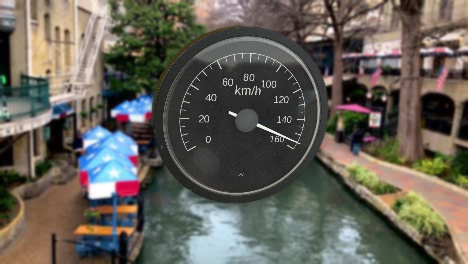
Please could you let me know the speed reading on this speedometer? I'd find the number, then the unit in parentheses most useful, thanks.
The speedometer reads 155 (km/h)
